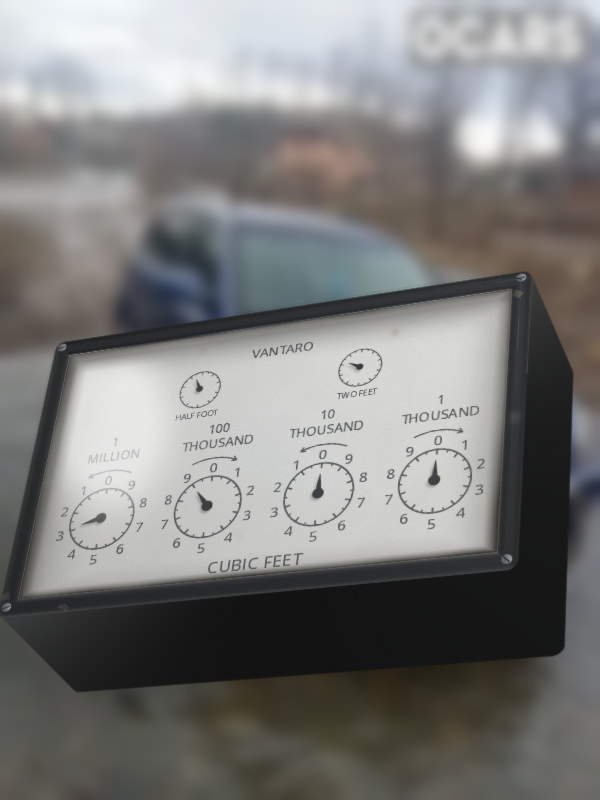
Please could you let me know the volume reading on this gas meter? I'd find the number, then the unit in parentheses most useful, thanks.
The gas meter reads 290000 (ft³)
